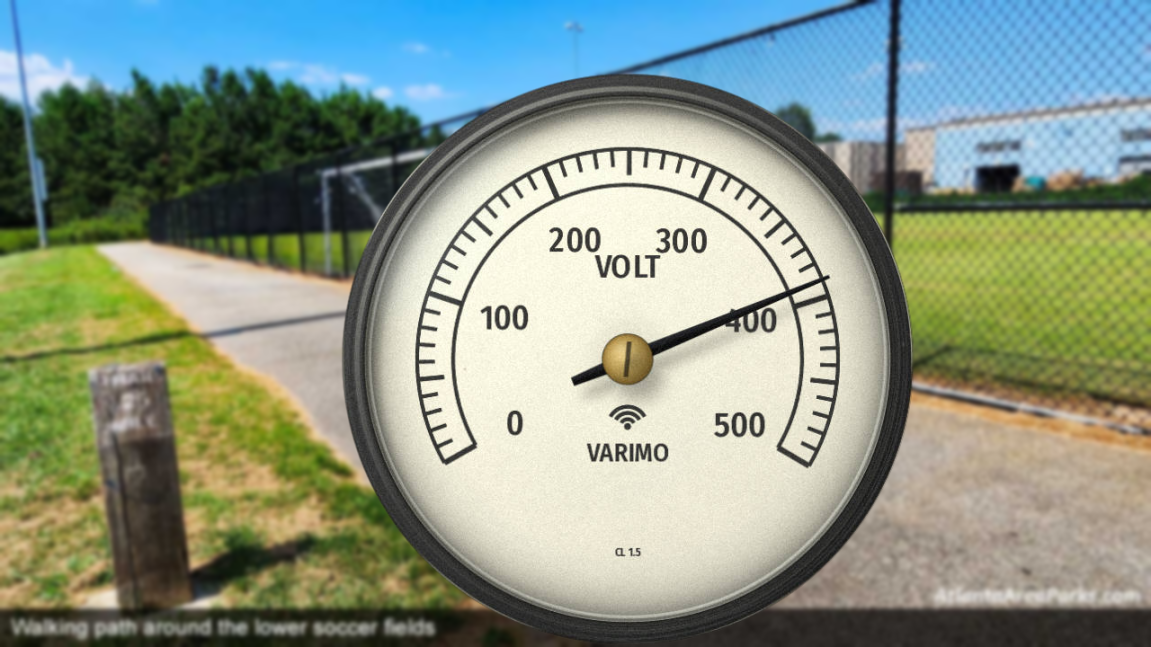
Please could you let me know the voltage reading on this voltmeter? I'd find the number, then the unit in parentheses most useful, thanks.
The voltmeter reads 390 (V)
